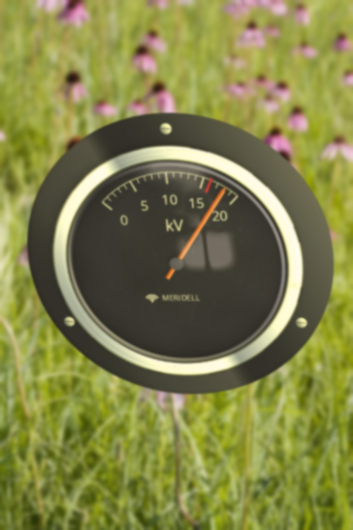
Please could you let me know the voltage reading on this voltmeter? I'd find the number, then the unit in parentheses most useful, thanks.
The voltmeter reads 18 (kV)
